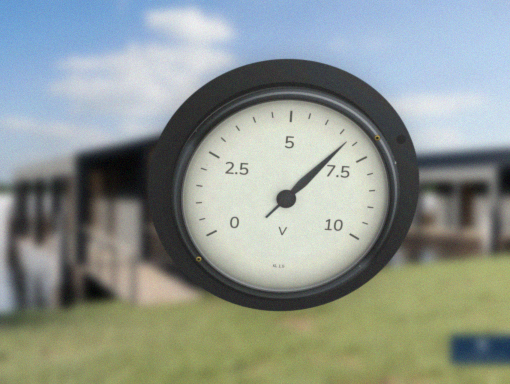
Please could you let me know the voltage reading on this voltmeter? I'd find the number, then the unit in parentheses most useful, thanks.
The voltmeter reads 6.75 (V)
